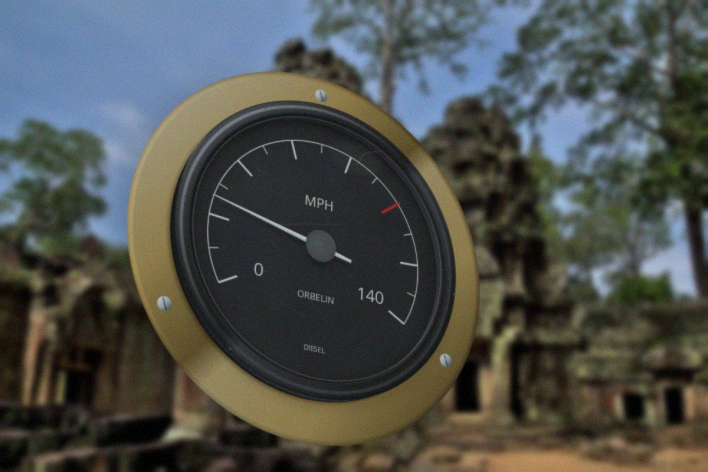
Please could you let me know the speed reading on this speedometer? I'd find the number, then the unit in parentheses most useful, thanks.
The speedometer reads 25 (mph)
